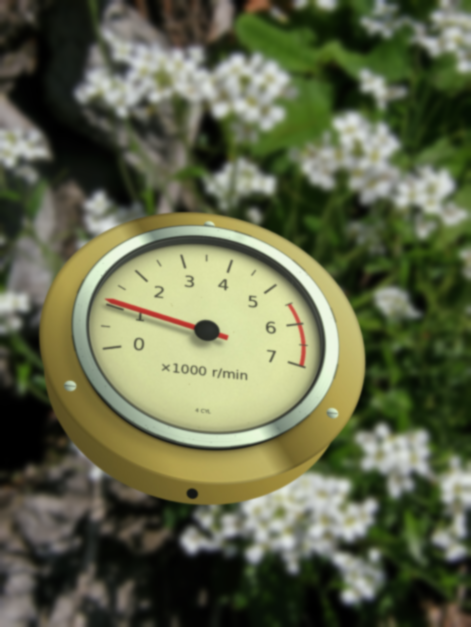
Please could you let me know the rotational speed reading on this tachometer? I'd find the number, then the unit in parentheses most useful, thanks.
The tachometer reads 1000 (rpm)
